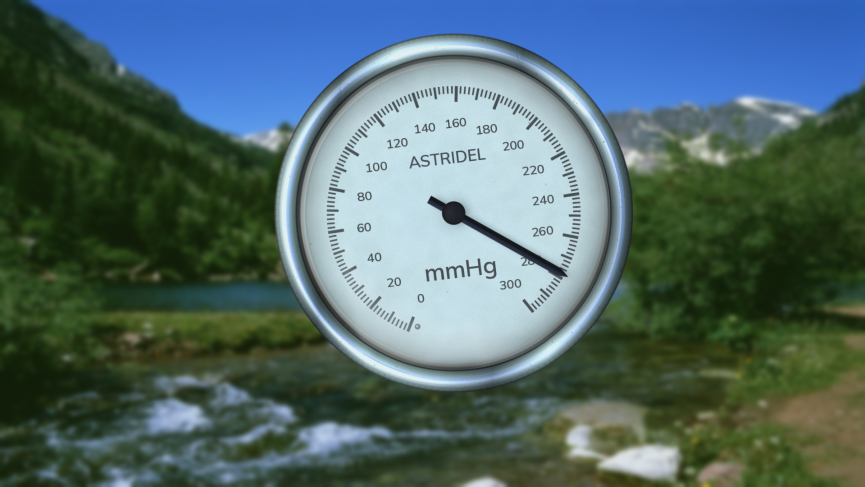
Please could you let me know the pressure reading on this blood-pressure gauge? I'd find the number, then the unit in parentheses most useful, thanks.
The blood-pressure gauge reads 278 (mmHg)
